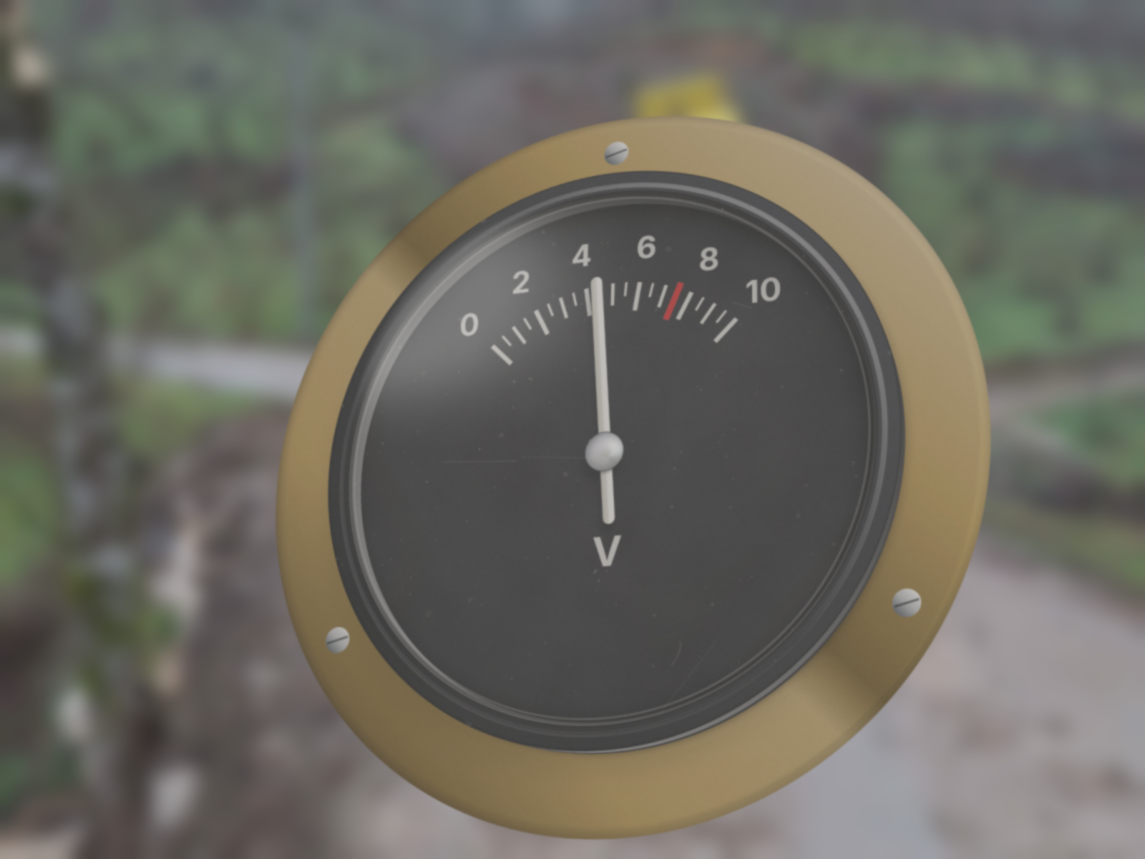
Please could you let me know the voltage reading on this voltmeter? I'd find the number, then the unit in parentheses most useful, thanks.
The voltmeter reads 4.5 (V)
